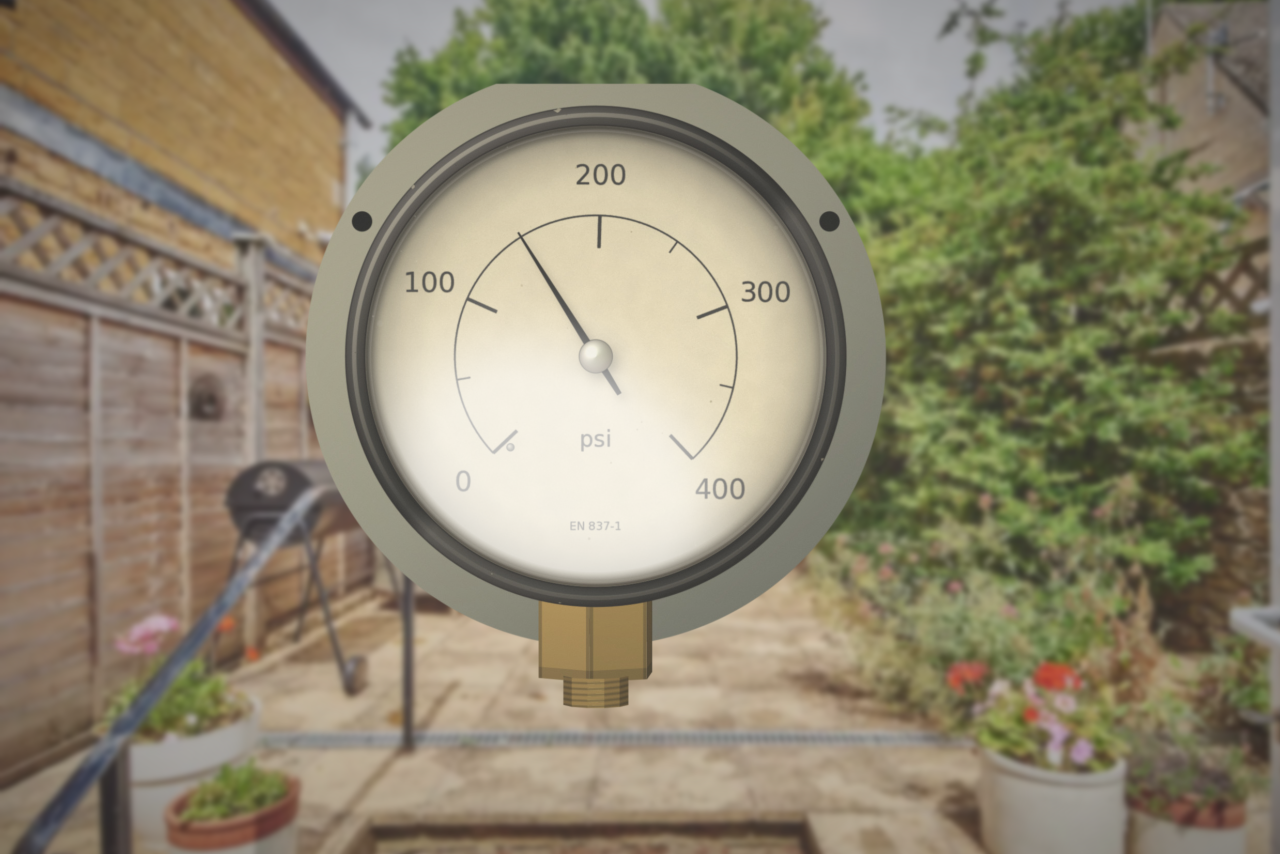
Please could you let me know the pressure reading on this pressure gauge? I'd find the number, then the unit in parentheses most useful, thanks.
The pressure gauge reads 150 (psi)
